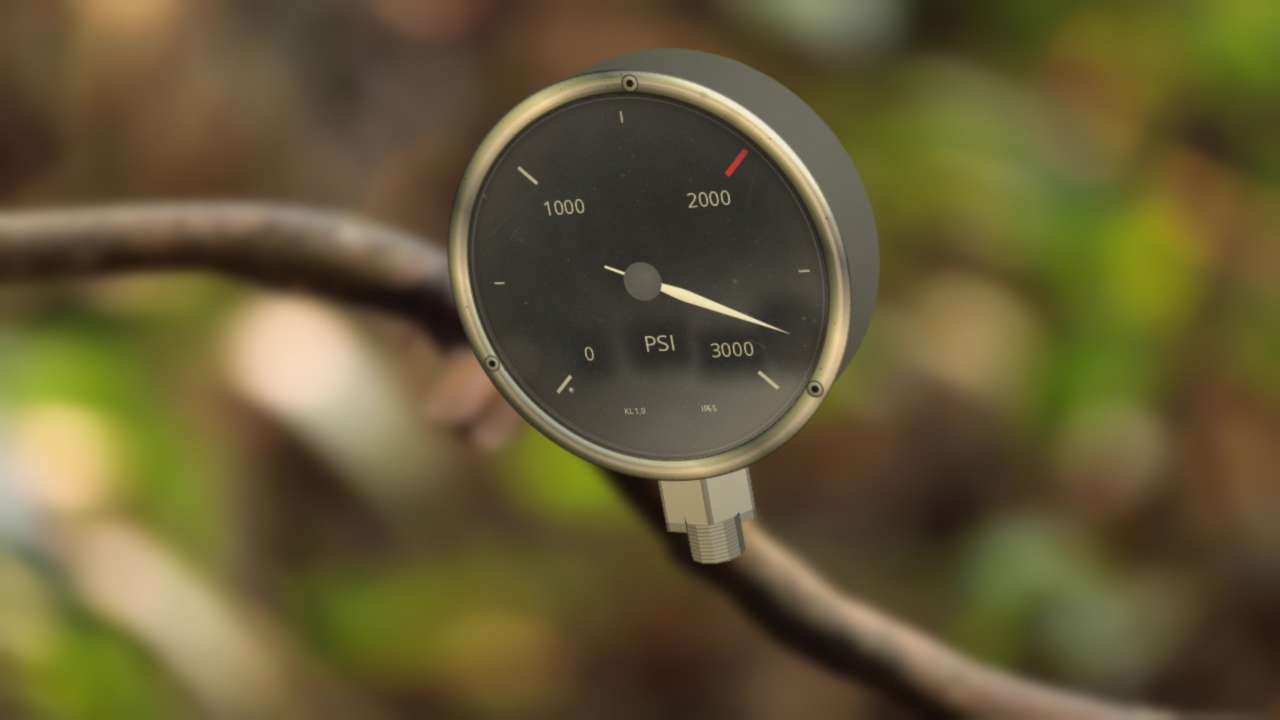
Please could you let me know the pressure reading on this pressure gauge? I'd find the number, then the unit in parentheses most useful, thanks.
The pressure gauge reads 2750 (psi)
